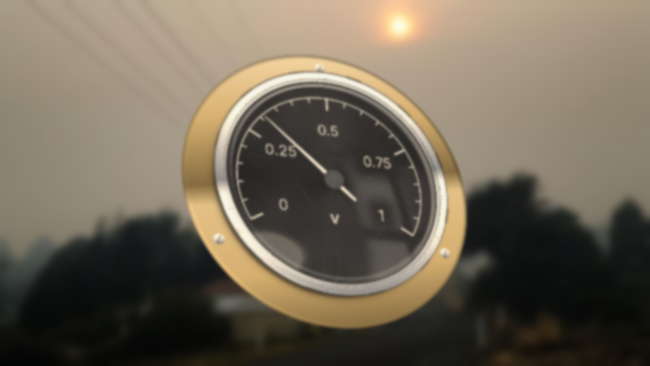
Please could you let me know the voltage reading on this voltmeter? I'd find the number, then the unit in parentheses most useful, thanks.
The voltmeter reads 0.3 (V)
